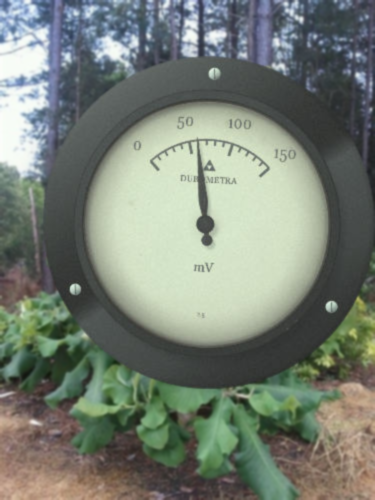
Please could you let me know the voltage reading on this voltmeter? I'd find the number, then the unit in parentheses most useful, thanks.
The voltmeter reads 60 (mV)
